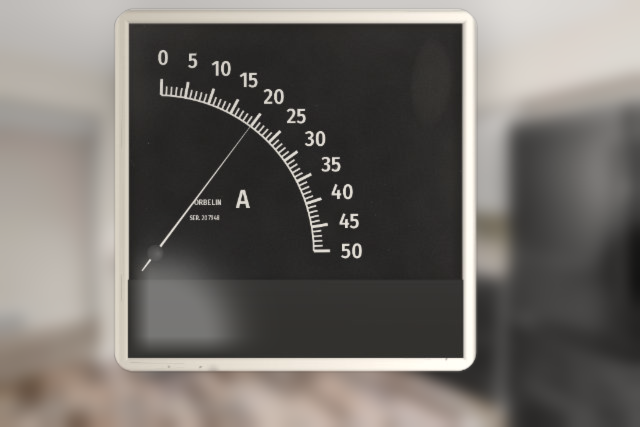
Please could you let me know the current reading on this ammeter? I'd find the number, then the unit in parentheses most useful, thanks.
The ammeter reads 20 (A)
